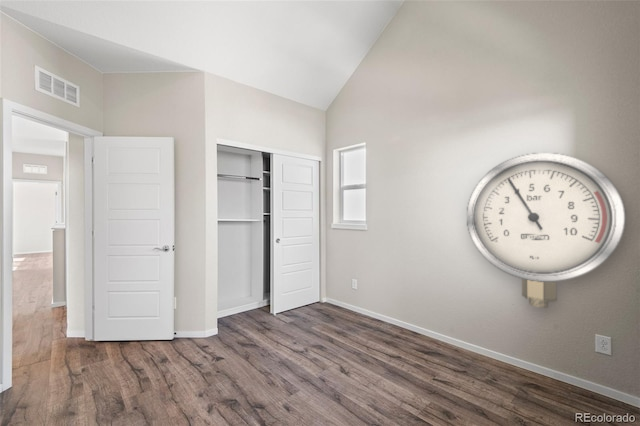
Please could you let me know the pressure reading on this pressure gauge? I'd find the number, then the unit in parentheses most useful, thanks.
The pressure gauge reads 4 (bar)
